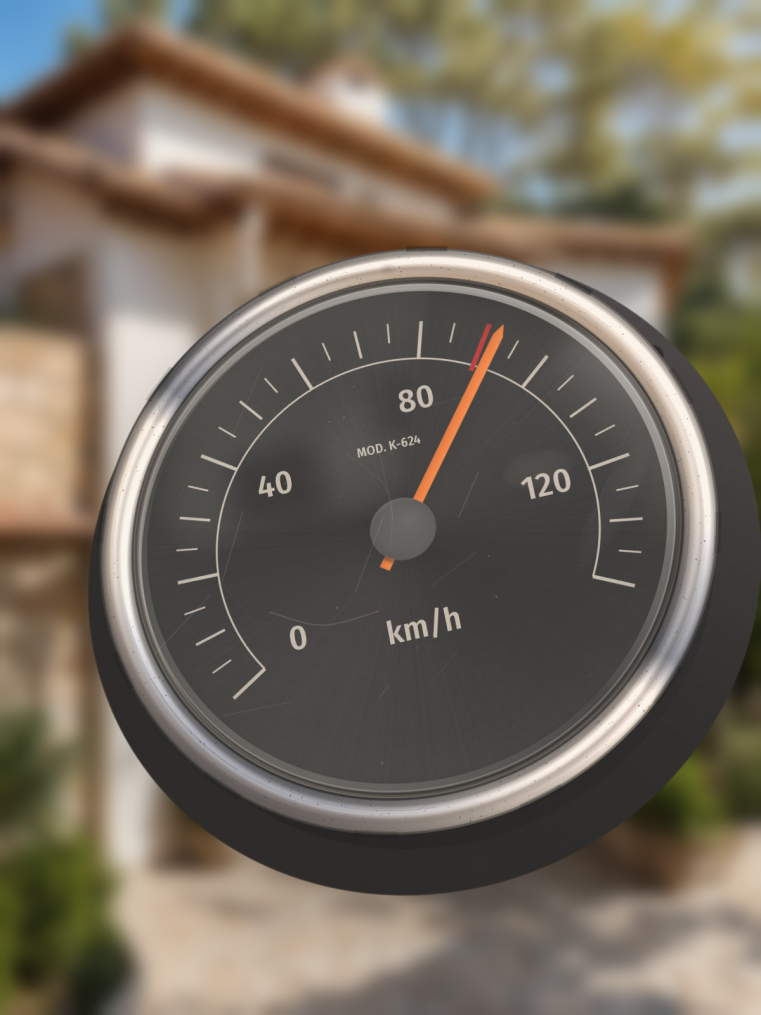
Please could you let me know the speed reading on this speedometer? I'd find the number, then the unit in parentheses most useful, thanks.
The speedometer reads 92.5 (km/h)
